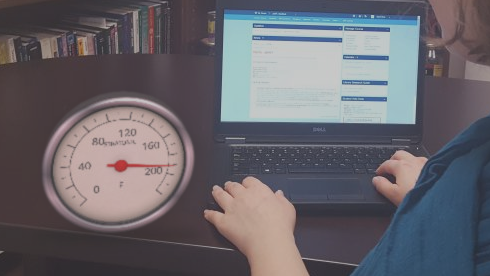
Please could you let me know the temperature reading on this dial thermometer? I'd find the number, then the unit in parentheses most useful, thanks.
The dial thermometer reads 190 (°F)
